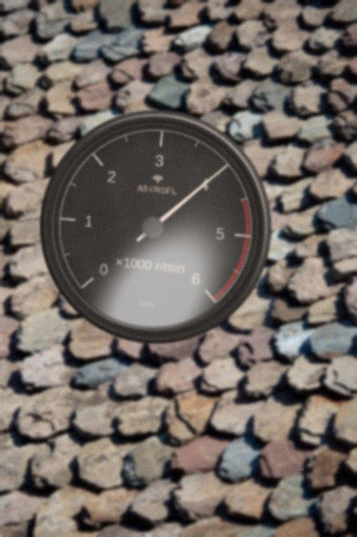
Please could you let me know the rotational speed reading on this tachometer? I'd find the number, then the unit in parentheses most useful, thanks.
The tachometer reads 4000 (rpm)
